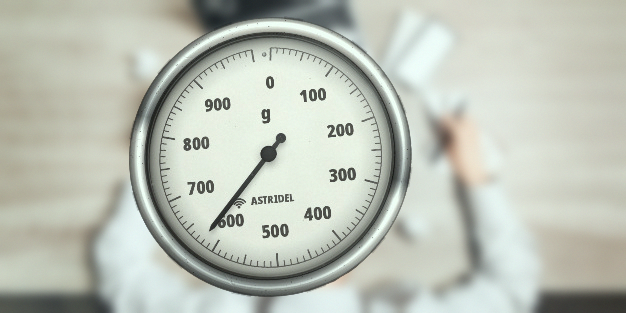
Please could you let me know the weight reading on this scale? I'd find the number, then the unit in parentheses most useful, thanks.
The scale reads 620 (g)
